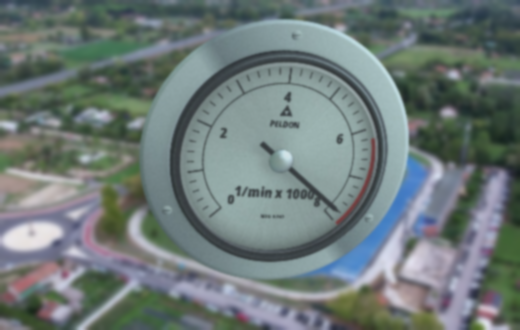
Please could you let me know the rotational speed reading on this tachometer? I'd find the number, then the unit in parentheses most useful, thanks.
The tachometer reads 7800 (rpm)
